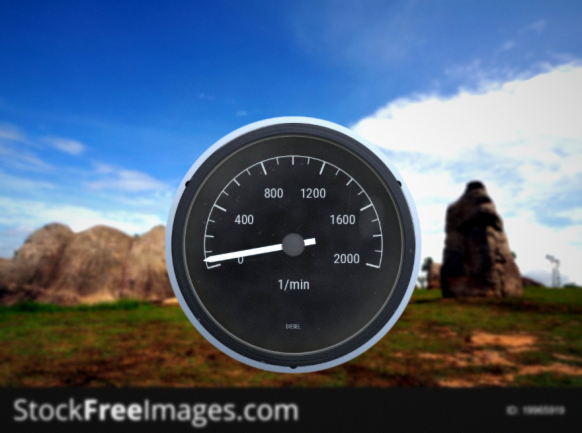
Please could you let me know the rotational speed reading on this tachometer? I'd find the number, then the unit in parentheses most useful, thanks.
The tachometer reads 50 (rpm)
